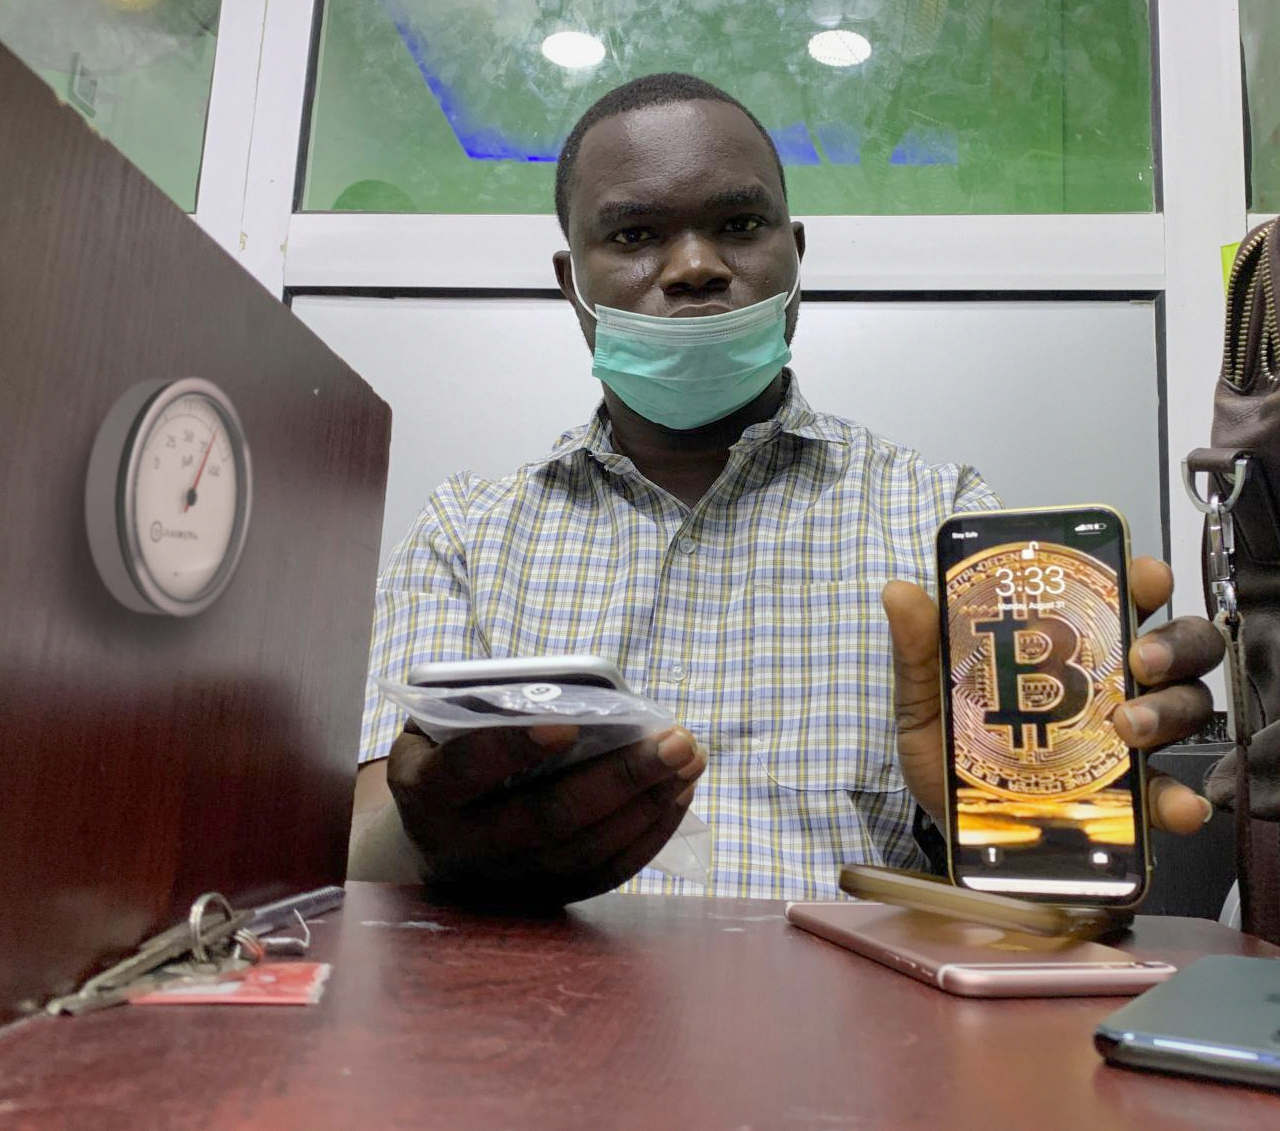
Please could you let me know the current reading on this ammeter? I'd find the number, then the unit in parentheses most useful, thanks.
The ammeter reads 75 (µA)
